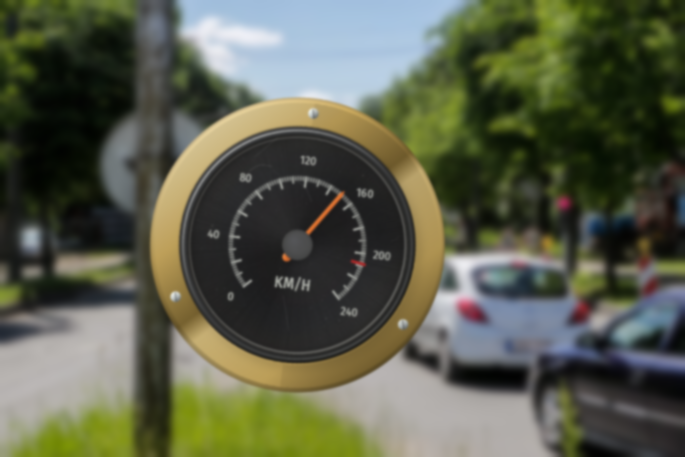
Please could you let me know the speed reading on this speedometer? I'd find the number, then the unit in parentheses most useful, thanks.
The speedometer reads 150 (km/h)
